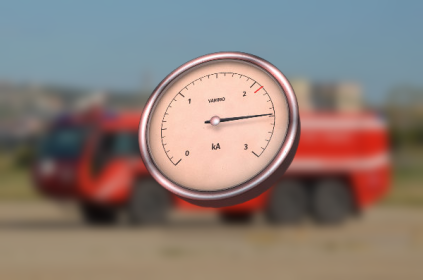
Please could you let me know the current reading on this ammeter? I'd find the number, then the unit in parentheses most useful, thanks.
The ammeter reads 2.5 (kA)
